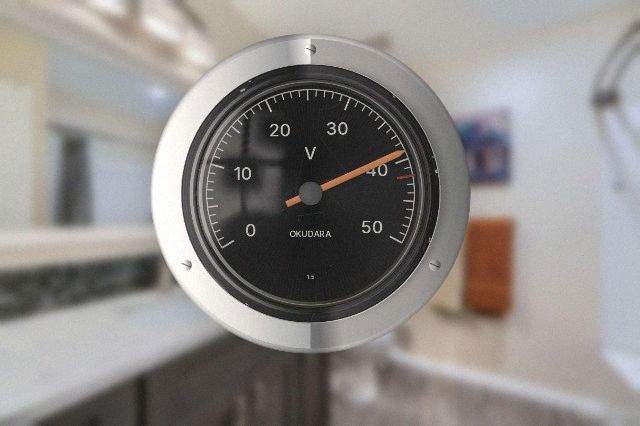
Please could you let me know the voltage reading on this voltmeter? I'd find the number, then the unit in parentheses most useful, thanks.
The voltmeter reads 39 (V)
